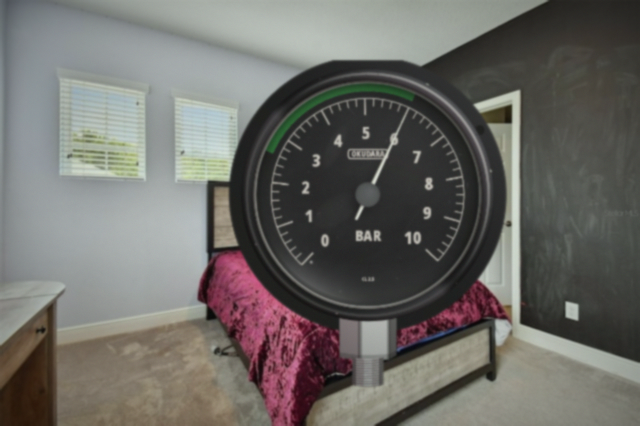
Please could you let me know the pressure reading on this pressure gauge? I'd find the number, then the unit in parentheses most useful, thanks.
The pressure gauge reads 6 (bar)
